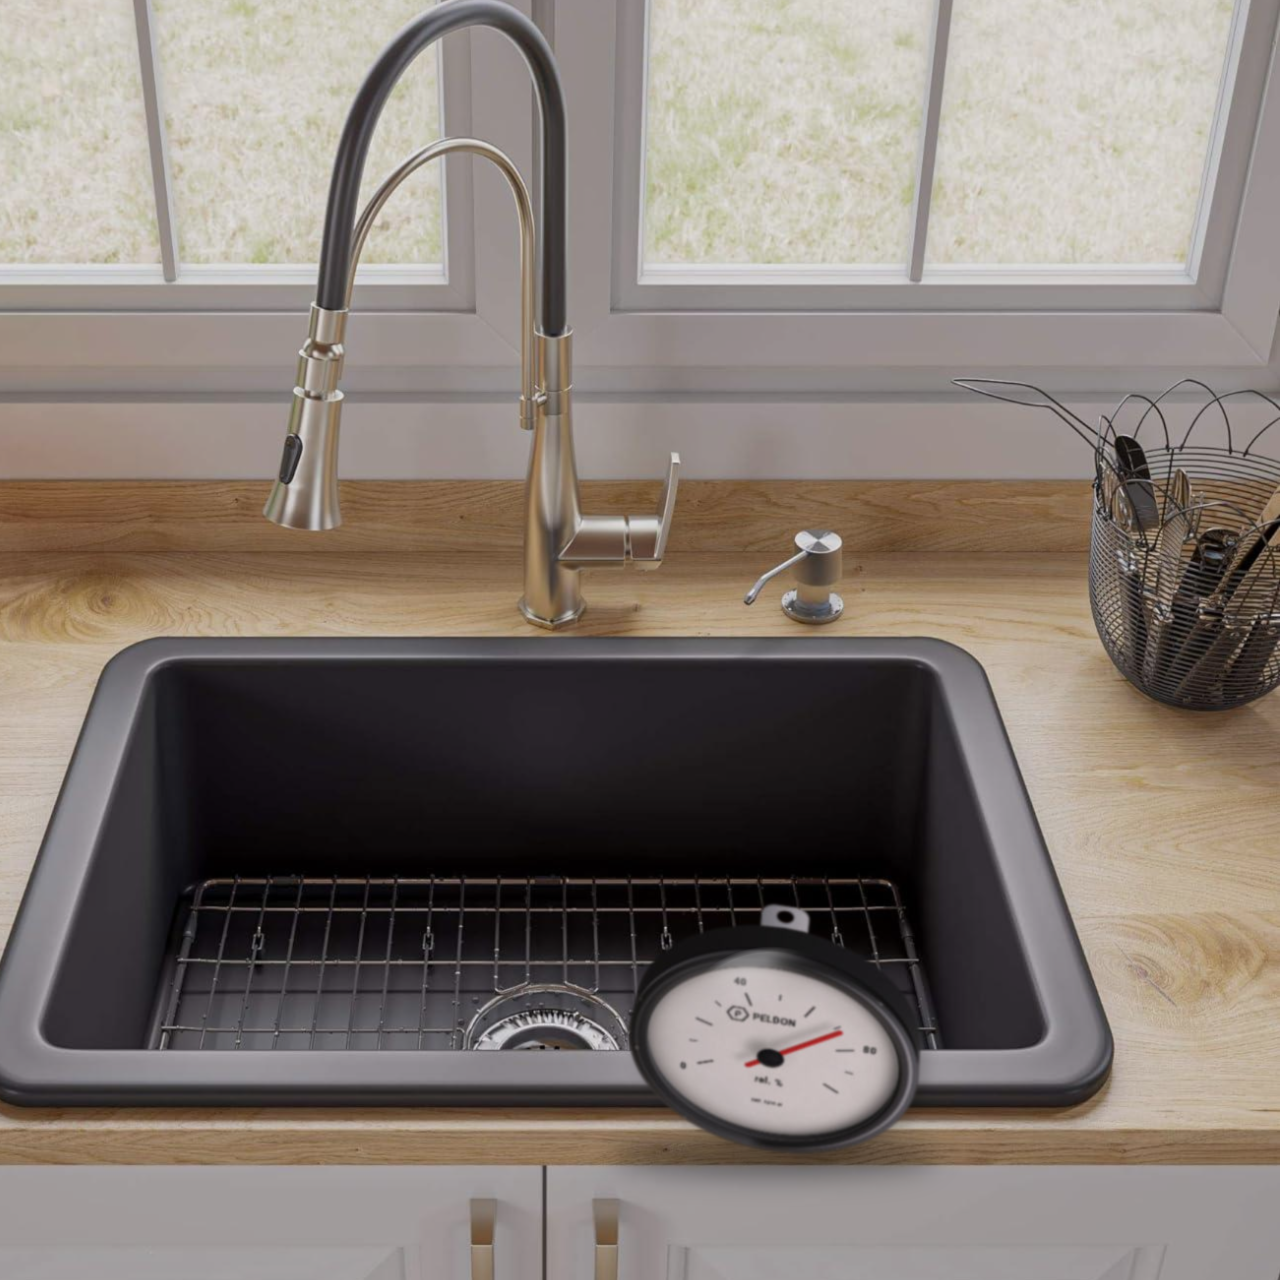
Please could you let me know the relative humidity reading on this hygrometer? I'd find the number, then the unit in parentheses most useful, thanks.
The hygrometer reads 70 (%)
